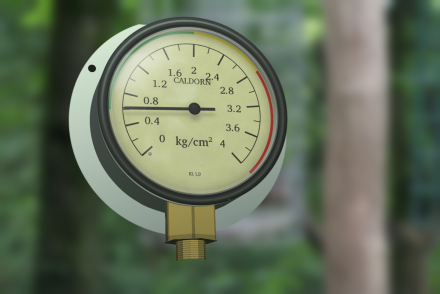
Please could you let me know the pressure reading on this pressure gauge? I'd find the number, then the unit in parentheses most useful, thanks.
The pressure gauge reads 0.6 (kg/cm²)
